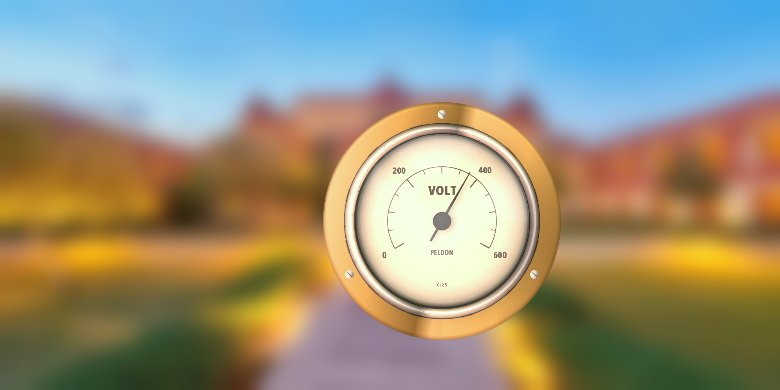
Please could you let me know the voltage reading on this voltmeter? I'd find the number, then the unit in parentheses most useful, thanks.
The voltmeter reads 375 (V)
